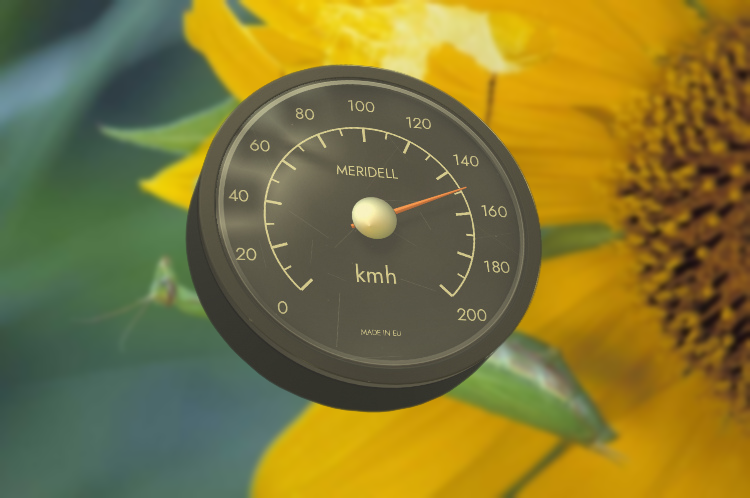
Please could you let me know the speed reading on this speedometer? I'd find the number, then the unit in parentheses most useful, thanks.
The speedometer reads 150 (km/h)
